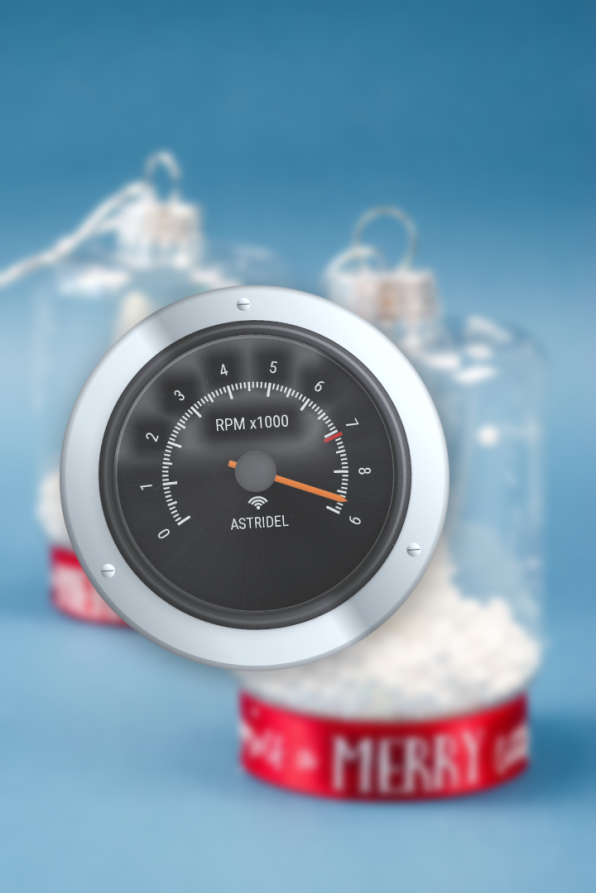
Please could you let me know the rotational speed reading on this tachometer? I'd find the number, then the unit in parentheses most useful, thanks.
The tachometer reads 8700 (rpm)
